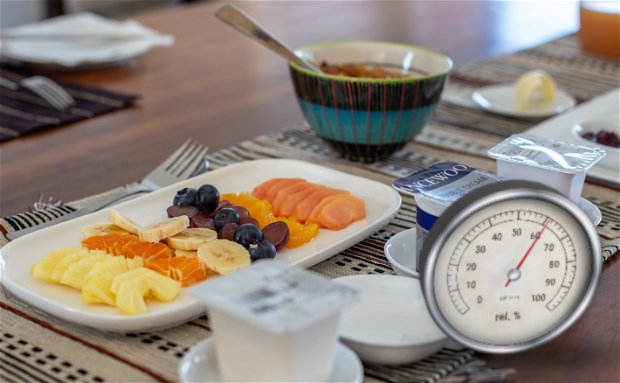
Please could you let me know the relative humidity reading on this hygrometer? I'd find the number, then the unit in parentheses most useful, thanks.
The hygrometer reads 60 (%)
